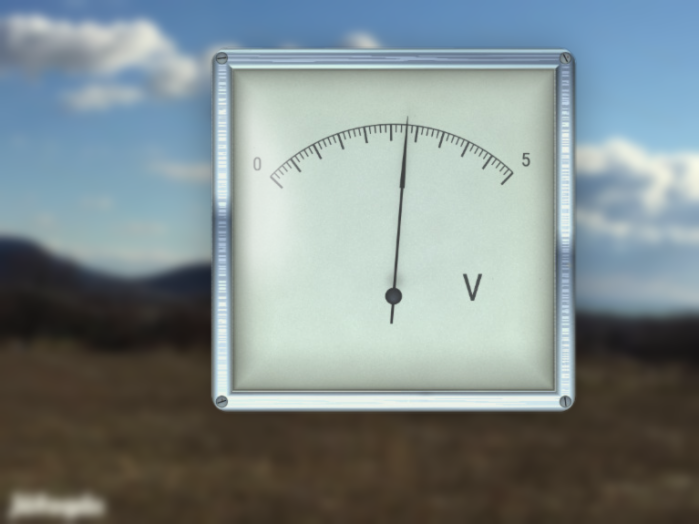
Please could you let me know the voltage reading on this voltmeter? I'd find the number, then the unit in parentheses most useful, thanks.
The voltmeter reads 2.8 (V)
